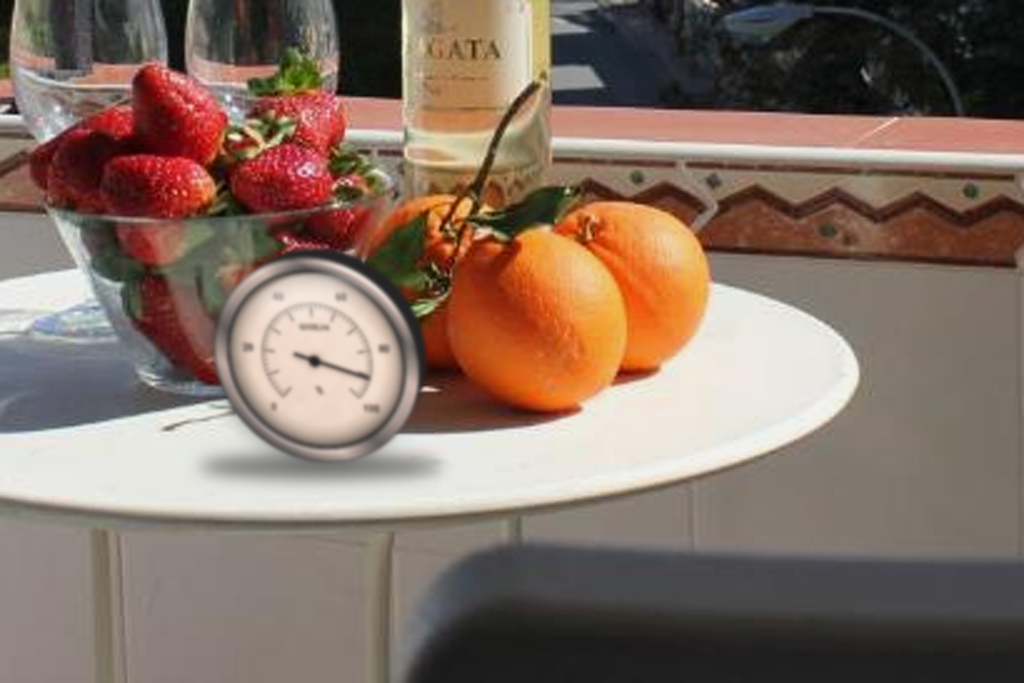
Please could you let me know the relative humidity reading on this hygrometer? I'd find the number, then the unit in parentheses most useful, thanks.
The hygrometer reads 90 (%)
